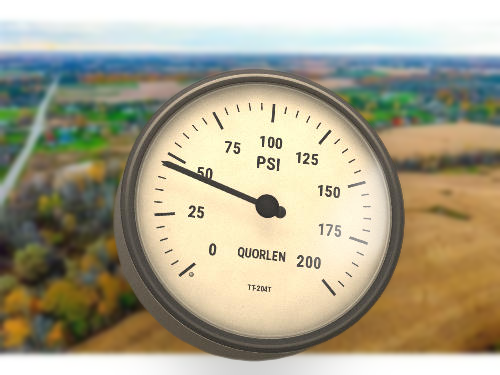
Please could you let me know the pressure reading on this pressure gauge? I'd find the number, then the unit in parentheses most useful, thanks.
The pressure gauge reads 45 (psi)
